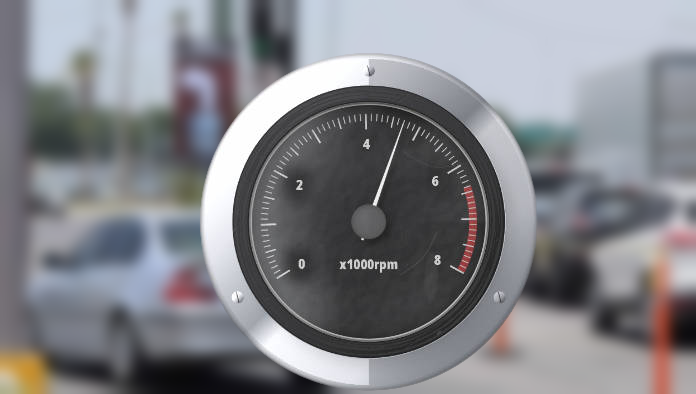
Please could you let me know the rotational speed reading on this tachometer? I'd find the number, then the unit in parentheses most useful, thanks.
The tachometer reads 4700 (rpm)
